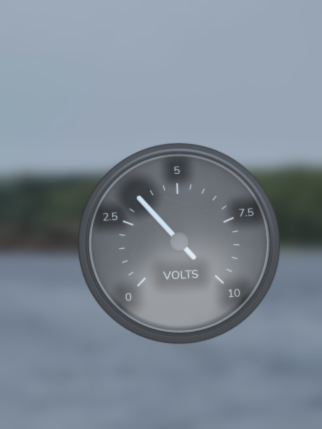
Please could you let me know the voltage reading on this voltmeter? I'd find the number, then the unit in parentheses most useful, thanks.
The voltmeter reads 3.5 (V)
